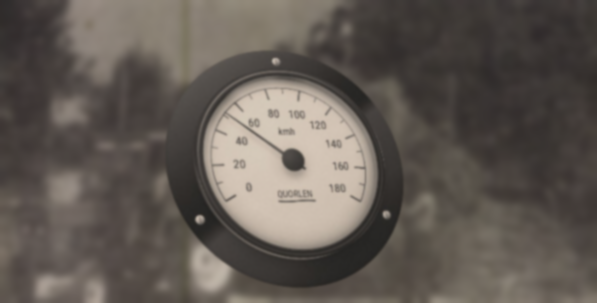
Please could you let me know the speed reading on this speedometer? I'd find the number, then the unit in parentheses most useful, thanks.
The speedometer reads 50 (km/h)
